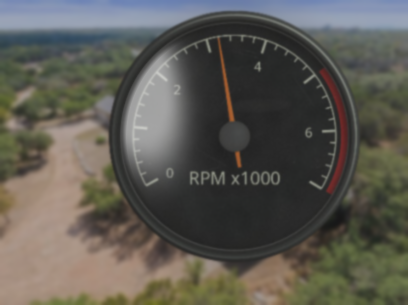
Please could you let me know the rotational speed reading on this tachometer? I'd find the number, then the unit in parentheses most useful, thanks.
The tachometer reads 3200 (rpm)
